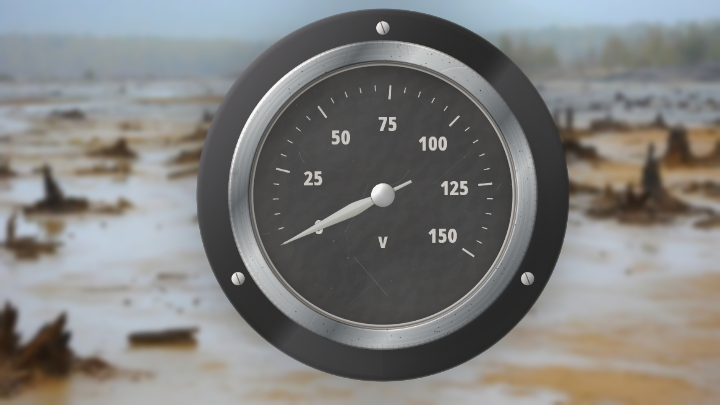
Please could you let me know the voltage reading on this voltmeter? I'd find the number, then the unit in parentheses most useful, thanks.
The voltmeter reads 0 (V)
